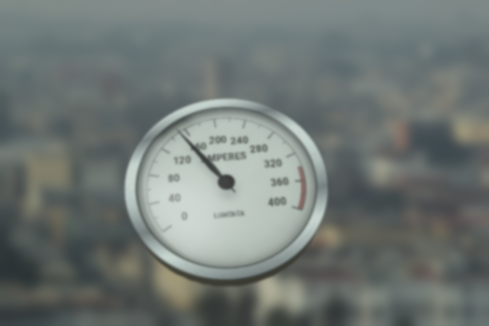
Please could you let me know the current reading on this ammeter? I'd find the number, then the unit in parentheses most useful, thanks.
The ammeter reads 150 (A)
